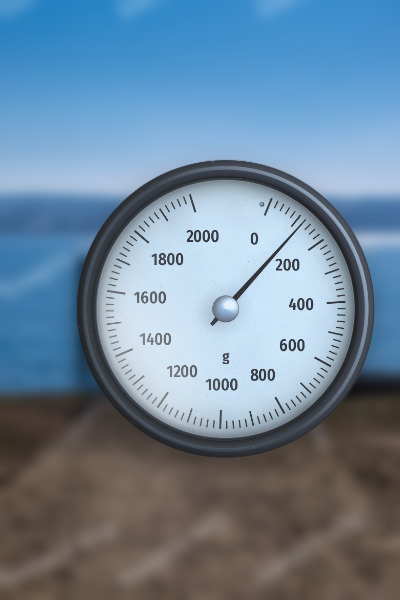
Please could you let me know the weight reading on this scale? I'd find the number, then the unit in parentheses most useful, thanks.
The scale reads 120 (g)
